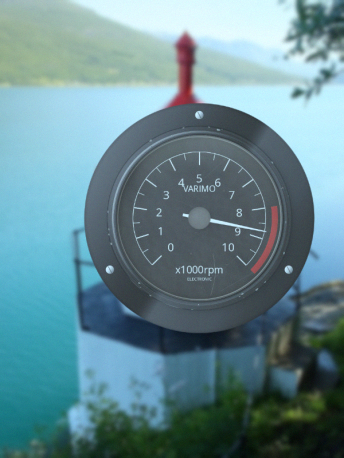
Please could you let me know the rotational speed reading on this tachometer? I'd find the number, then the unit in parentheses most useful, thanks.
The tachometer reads 8750 (rpm)
